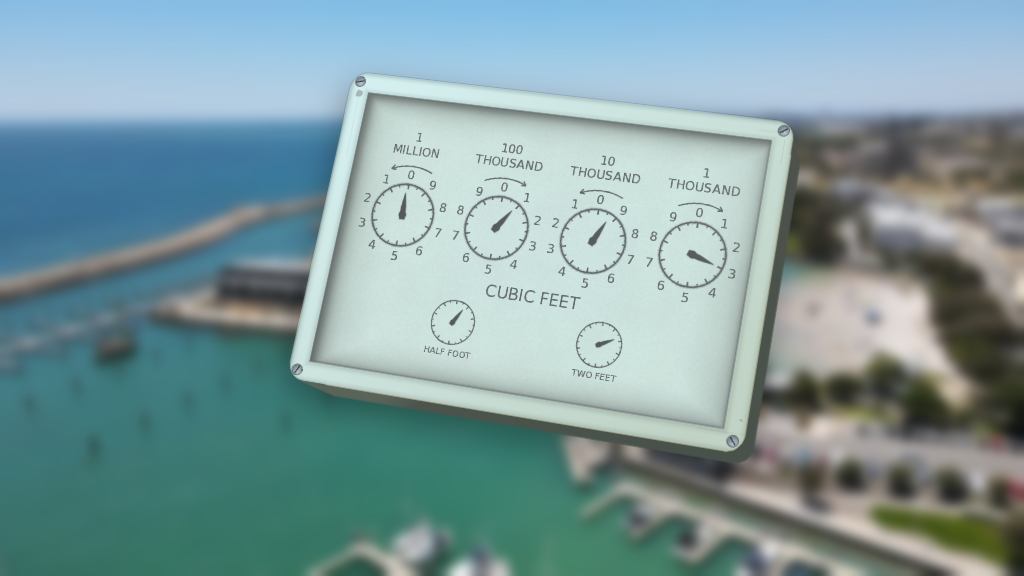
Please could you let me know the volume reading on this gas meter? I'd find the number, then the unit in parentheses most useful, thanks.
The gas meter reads 9300 (ft³)
